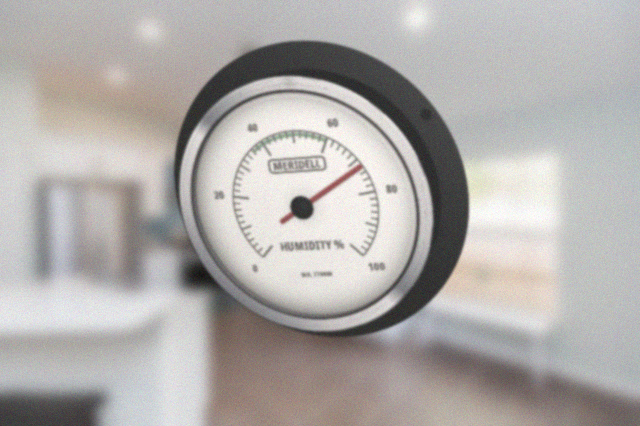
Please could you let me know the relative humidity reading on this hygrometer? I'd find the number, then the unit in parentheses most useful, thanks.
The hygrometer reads 72 (%)
